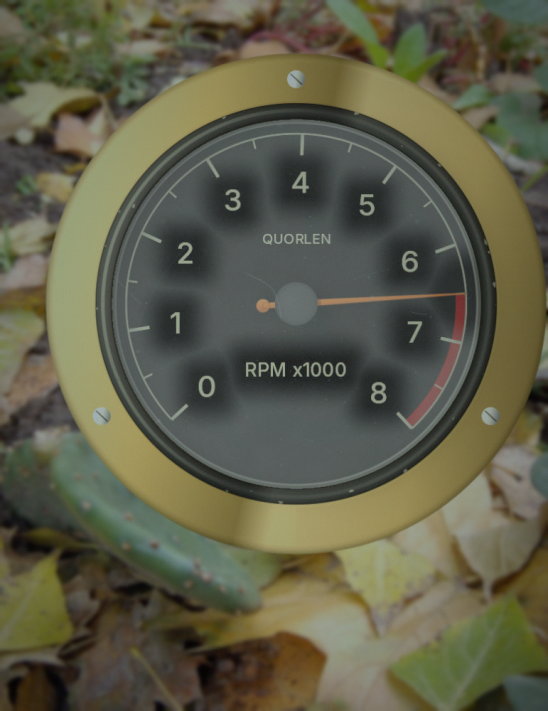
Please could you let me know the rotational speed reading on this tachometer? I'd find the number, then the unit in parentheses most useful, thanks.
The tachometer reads 6500 (rpm)
